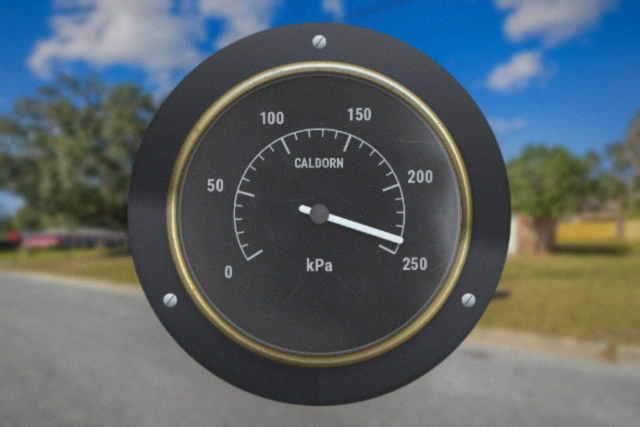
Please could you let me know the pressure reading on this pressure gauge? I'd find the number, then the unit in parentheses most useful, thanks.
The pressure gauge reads 240 (kPa)
